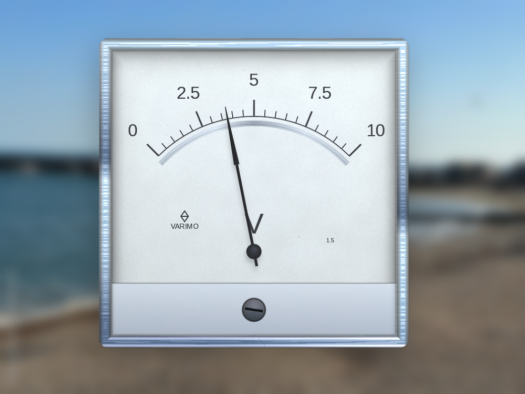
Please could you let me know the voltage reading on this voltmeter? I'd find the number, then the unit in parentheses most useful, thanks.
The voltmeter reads 3.75 (V)
